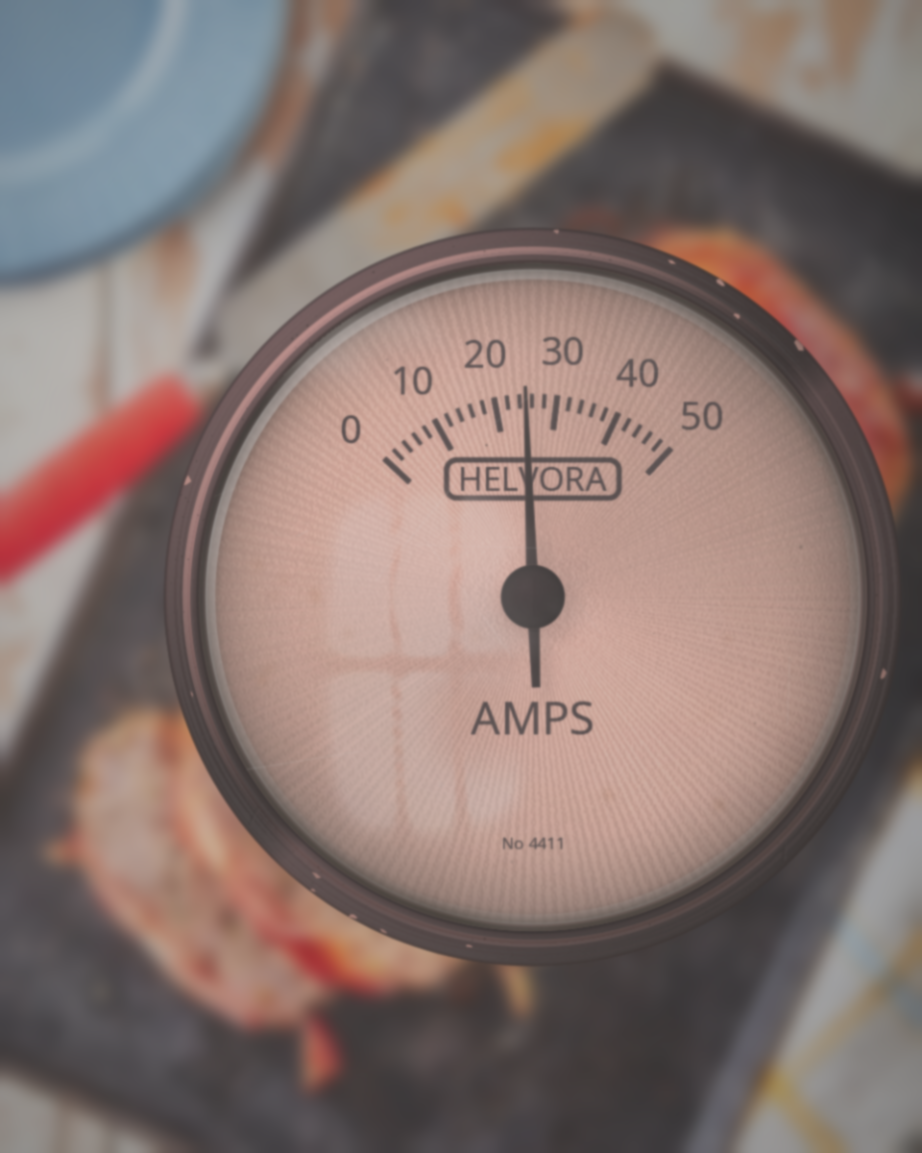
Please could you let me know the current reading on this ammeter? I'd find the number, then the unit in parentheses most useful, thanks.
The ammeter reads 25 (A)
